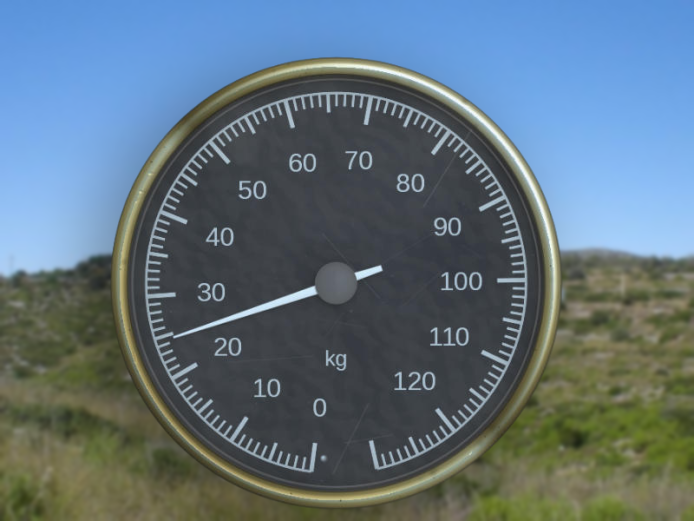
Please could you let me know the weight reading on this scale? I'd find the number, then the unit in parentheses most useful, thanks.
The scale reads 24.5 (kg)
